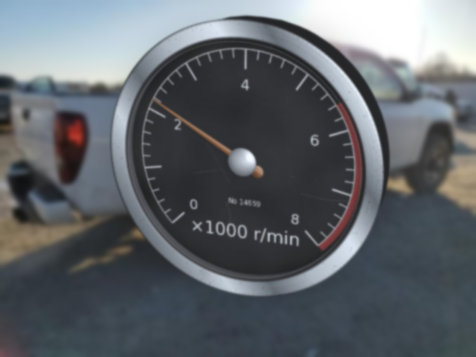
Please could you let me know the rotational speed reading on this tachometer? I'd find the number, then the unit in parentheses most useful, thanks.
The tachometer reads 2200 (rpm)
